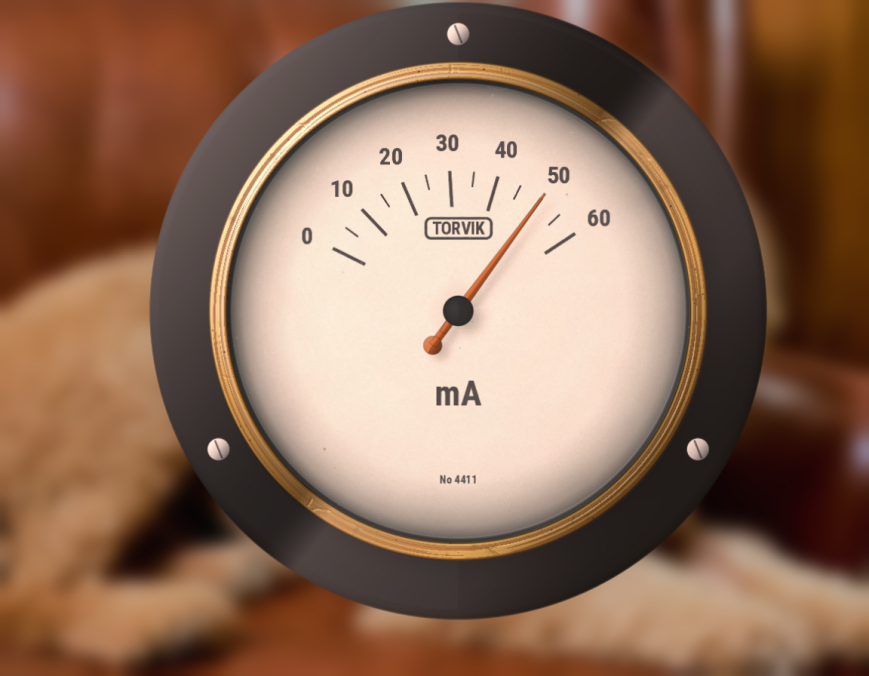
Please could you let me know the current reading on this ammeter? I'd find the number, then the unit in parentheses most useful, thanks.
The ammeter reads 50 (mA)
